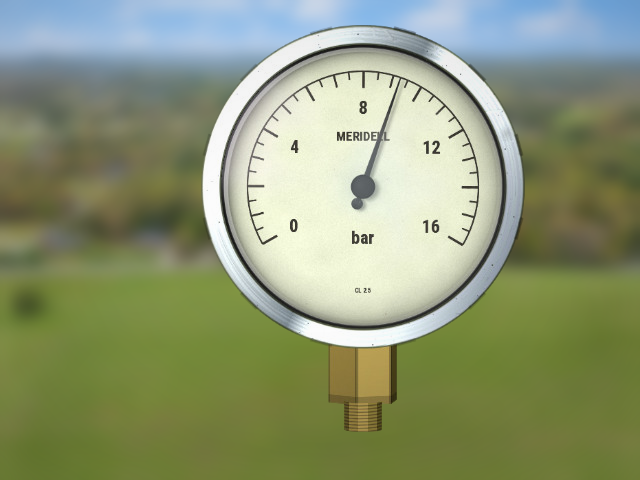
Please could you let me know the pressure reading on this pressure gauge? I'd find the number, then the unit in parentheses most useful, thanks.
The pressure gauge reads 9.25 (bar)
